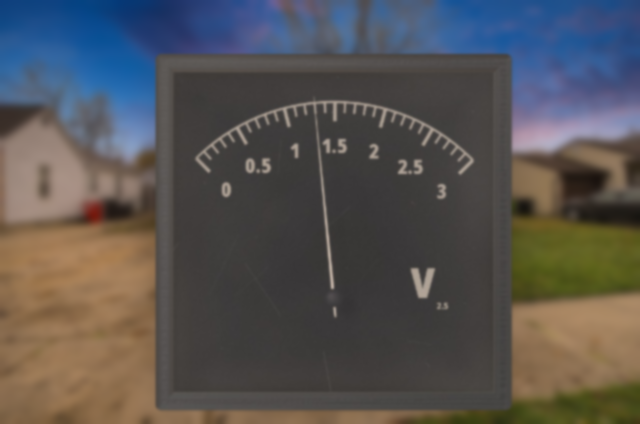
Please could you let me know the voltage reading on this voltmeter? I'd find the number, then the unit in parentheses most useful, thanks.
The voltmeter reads 1.3 (V)
